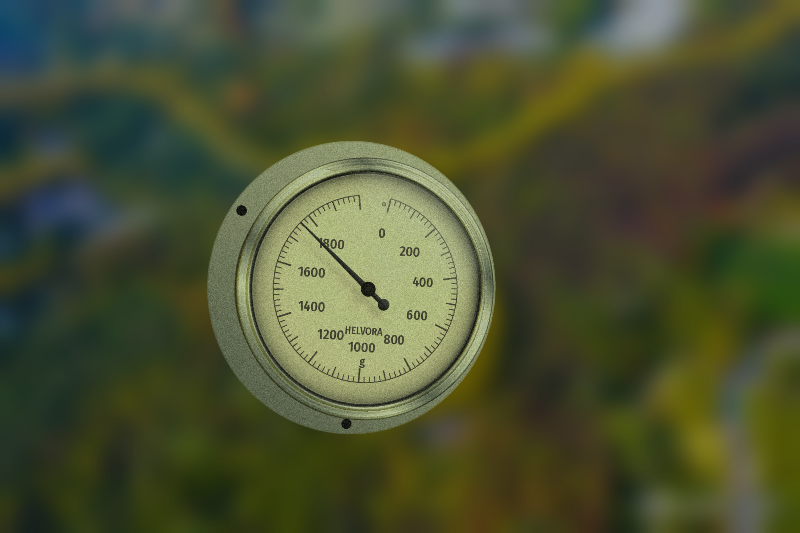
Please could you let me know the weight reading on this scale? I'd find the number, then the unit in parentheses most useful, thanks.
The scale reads 1760 (g)
